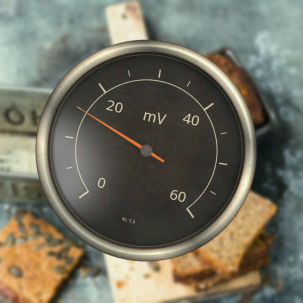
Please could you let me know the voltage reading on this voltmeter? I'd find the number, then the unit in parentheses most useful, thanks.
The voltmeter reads 15 (mV)
